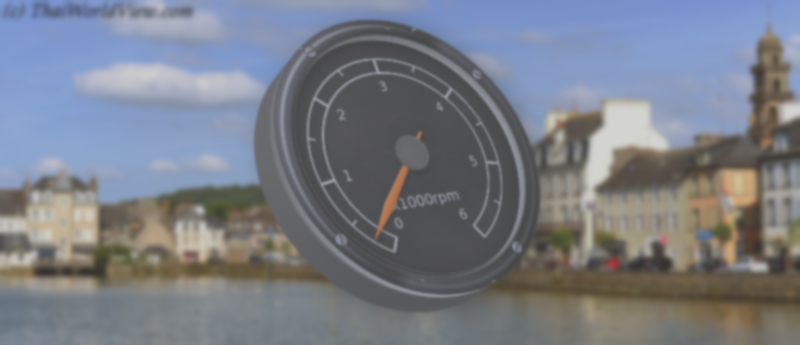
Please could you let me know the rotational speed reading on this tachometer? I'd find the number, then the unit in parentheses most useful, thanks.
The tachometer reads 250 (rpm)
